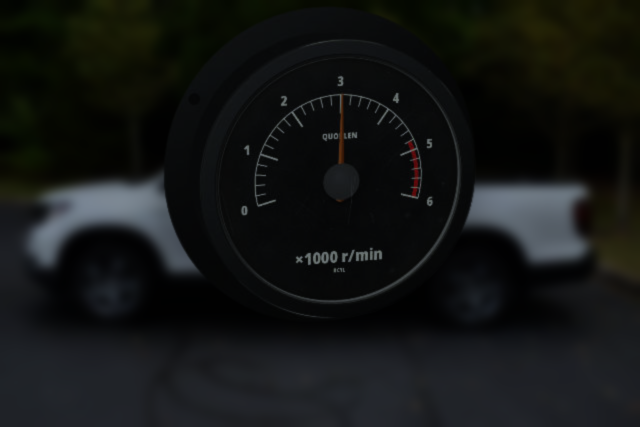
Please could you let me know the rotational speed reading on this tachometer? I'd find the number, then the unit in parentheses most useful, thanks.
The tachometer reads 3000 (rpm)
